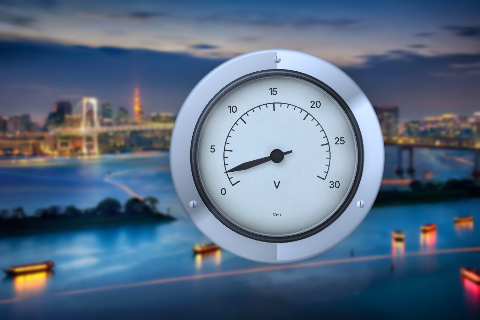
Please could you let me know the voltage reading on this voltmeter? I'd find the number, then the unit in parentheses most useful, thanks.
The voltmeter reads 2 (V)
